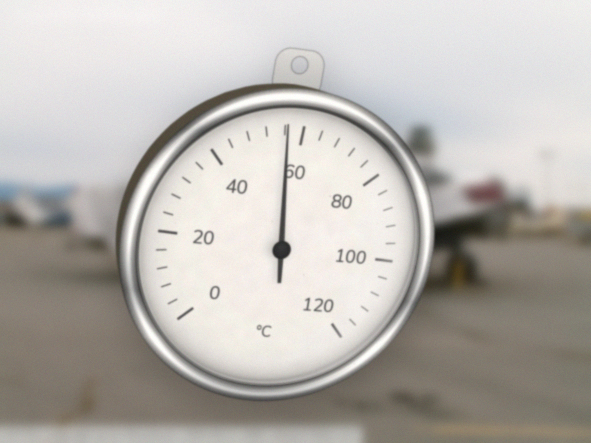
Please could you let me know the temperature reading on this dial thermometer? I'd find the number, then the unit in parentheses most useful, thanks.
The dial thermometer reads 56 (°C)
